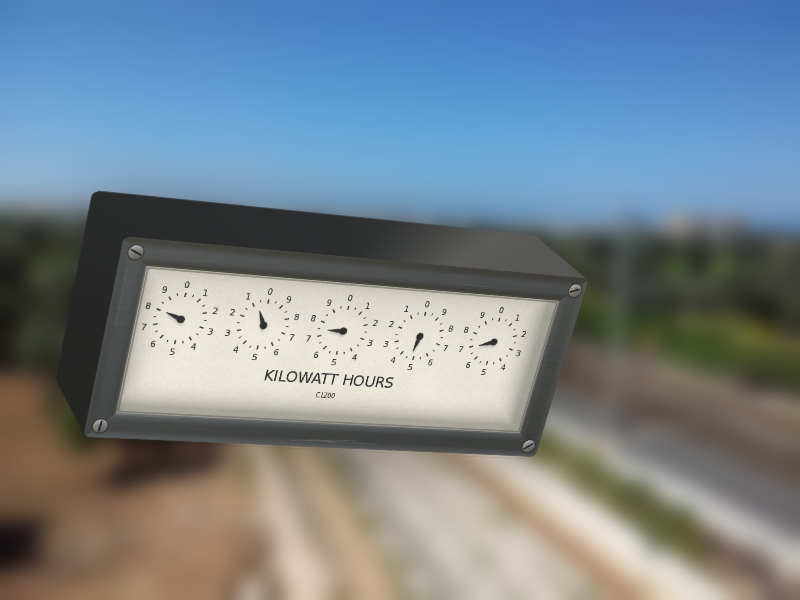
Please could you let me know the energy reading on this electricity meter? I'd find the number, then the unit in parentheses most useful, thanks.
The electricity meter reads 80747 (kWh)
